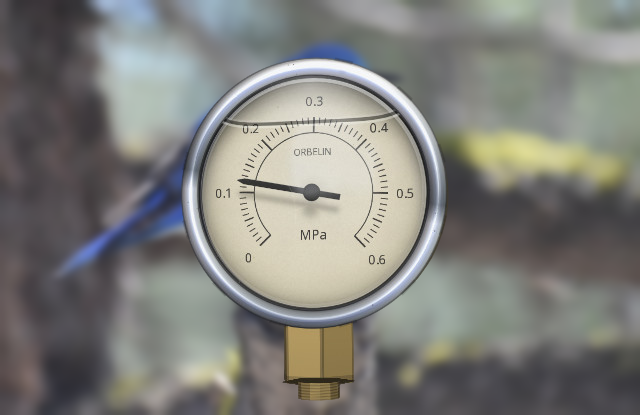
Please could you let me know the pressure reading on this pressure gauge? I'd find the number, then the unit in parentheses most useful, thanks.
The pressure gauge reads 0.12 (MPa)
